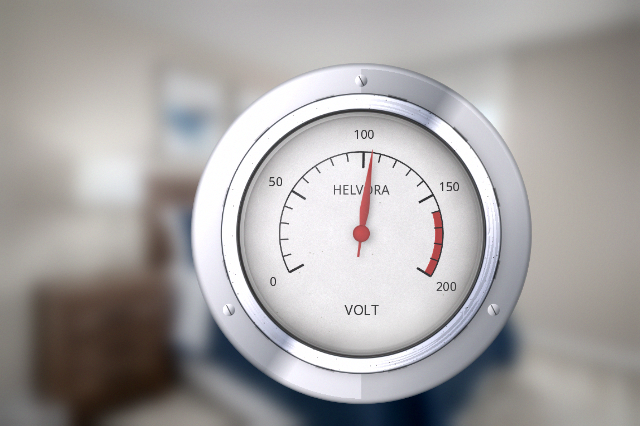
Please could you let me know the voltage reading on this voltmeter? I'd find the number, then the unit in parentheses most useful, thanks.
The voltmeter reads 105 (V)
